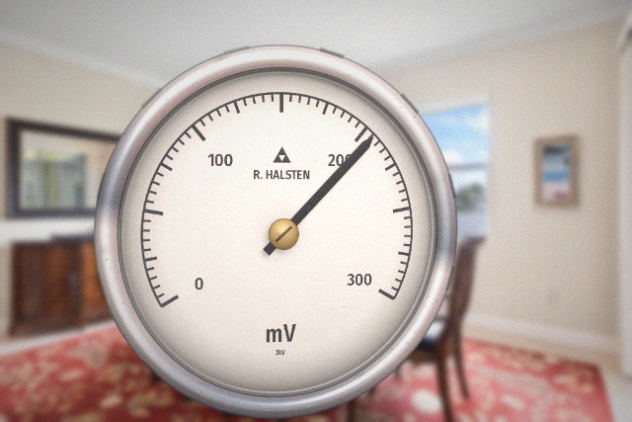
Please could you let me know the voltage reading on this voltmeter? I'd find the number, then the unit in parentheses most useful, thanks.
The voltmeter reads 205 (mV)
